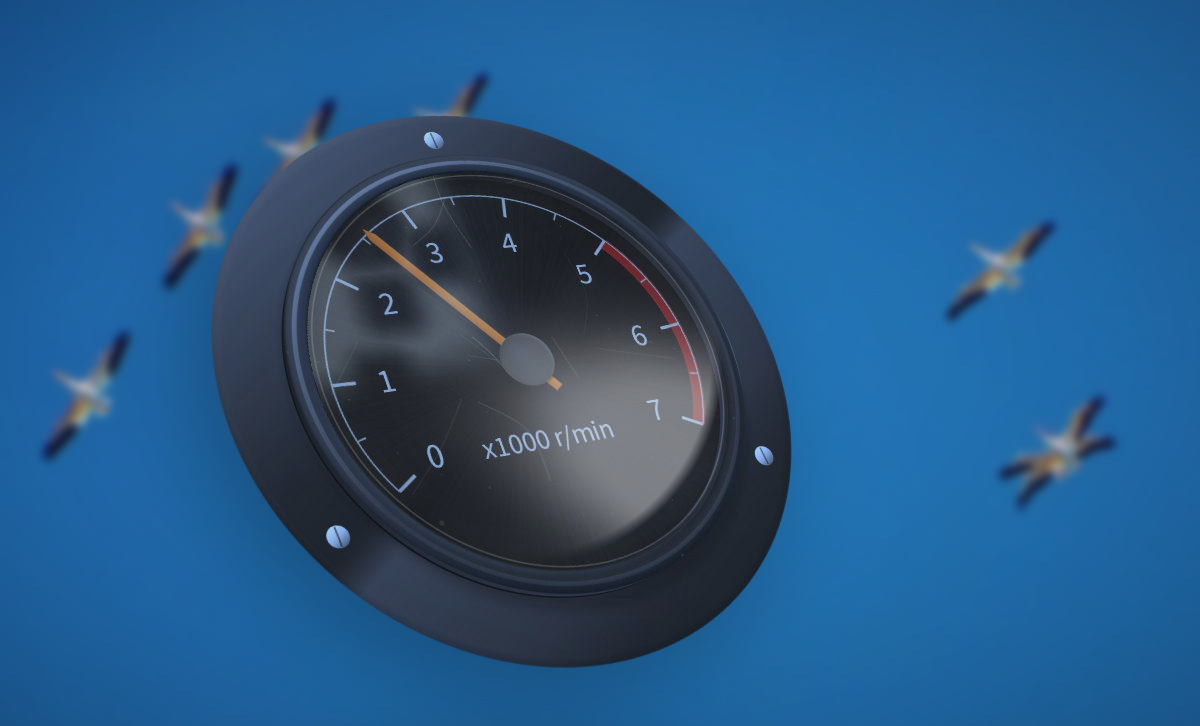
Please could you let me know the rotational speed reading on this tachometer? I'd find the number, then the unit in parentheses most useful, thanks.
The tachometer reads 2500 (rpm)
